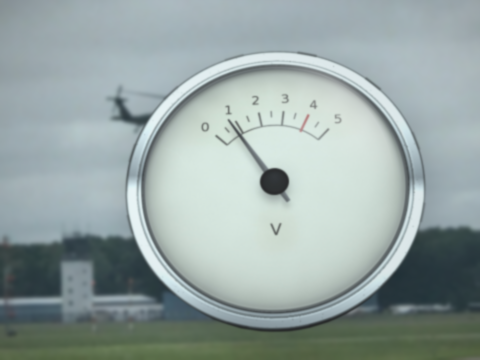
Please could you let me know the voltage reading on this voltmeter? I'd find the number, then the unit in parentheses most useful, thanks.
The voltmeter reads 0.75 (V)
